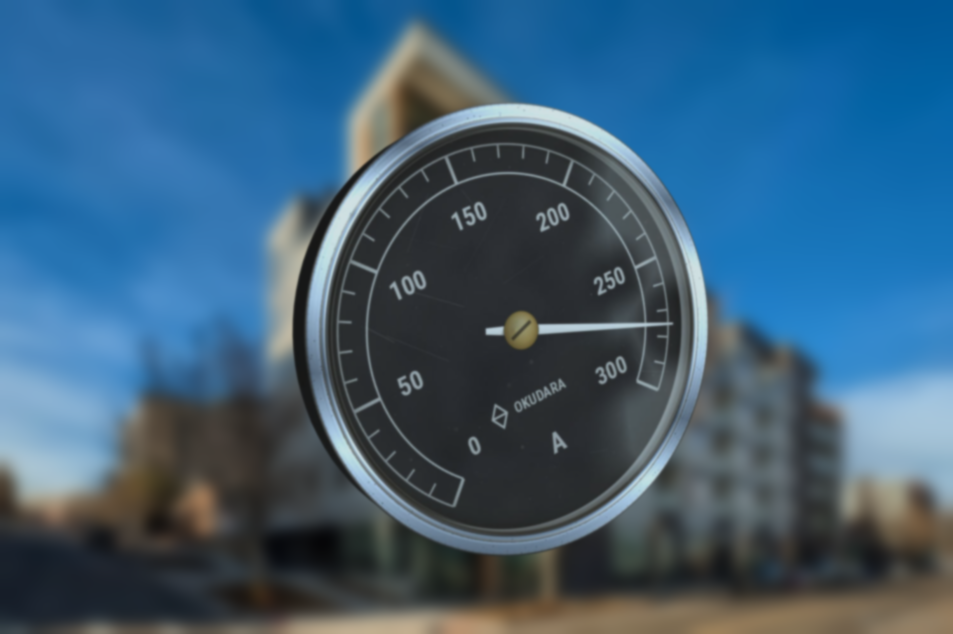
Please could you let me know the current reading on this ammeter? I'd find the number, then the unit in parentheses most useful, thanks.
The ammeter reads 275 (A)
